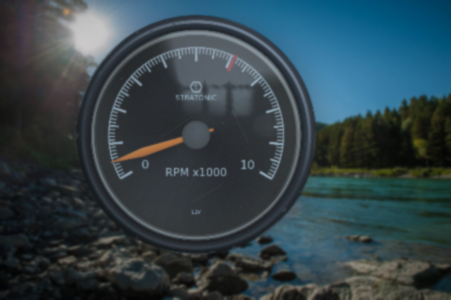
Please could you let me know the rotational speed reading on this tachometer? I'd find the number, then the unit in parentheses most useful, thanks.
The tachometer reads 500 (rpm)
